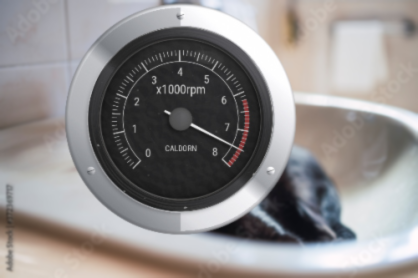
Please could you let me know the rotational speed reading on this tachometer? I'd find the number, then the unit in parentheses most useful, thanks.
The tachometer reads 7500 (rpm)
